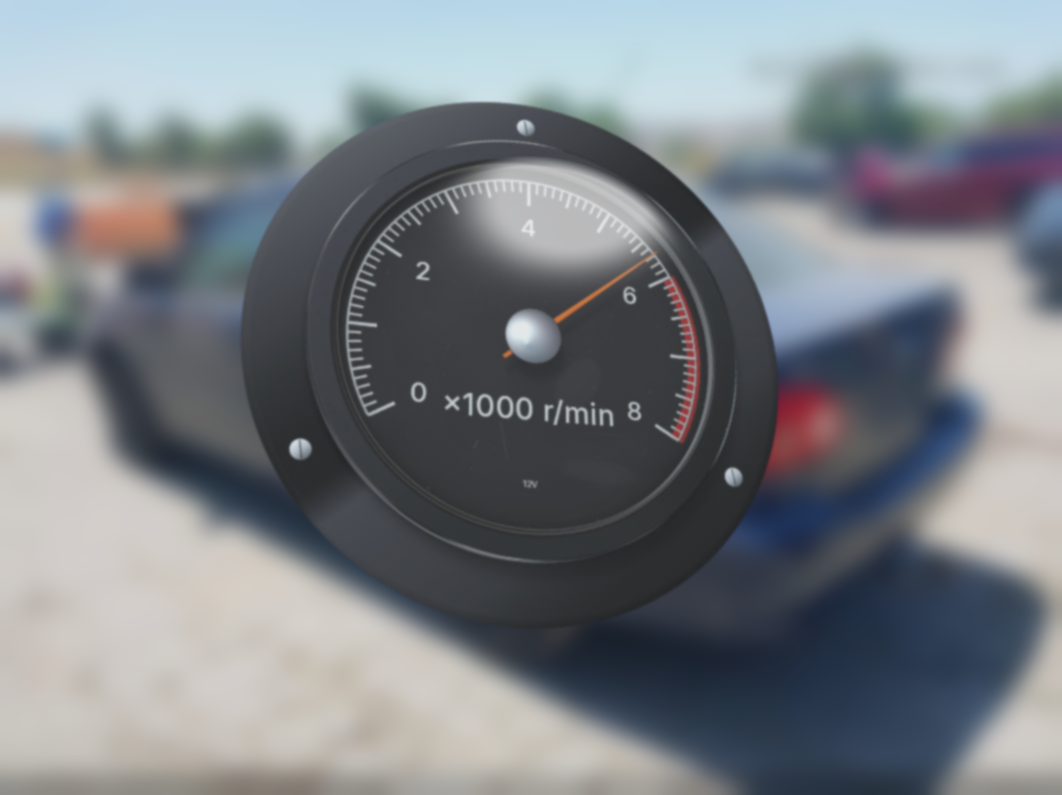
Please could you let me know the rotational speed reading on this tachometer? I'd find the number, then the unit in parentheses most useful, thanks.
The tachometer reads 5700 (rpm)
